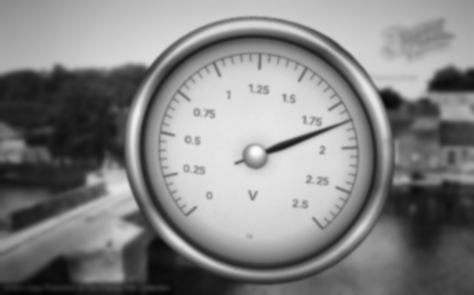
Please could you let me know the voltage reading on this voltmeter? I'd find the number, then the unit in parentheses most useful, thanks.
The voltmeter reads 1.85 (V)
